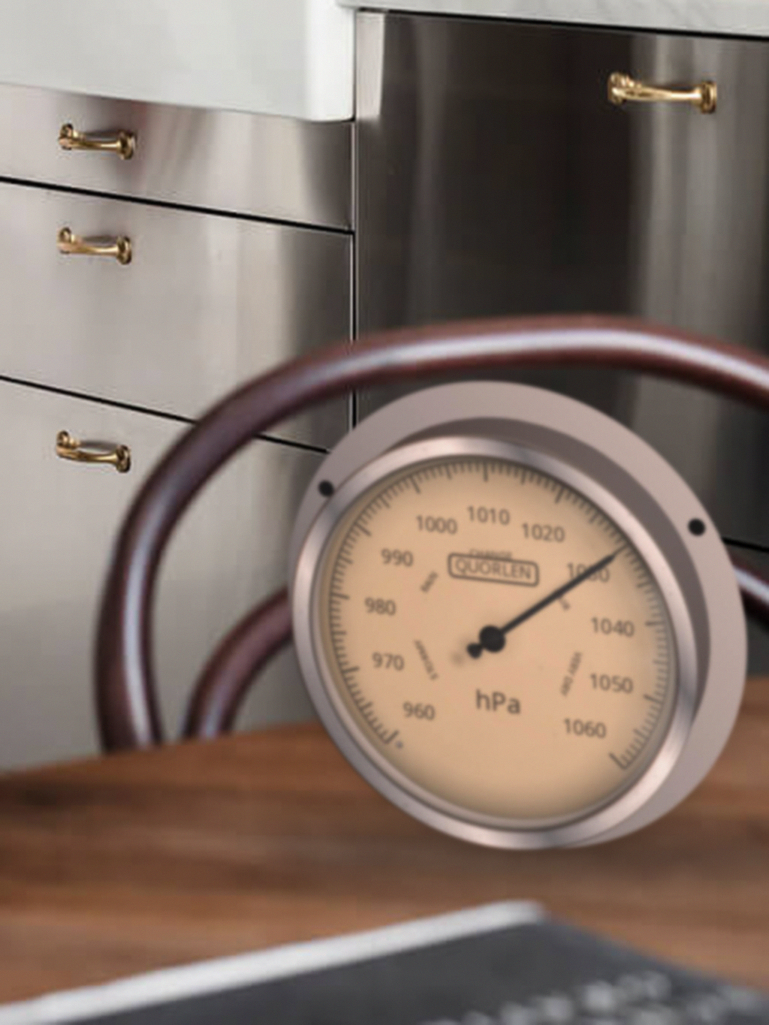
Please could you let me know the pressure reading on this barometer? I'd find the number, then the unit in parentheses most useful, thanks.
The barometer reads 1030 (hPa)
